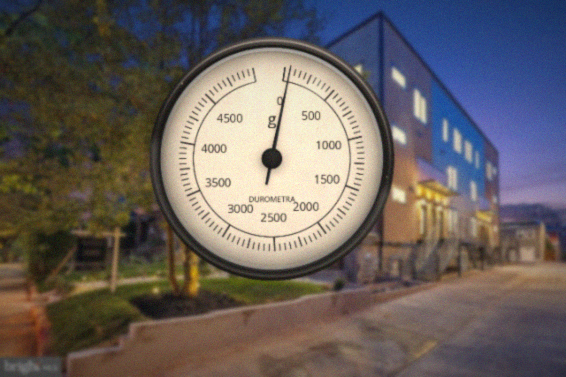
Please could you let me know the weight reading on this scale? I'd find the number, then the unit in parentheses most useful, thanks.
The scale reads 50 (g)
